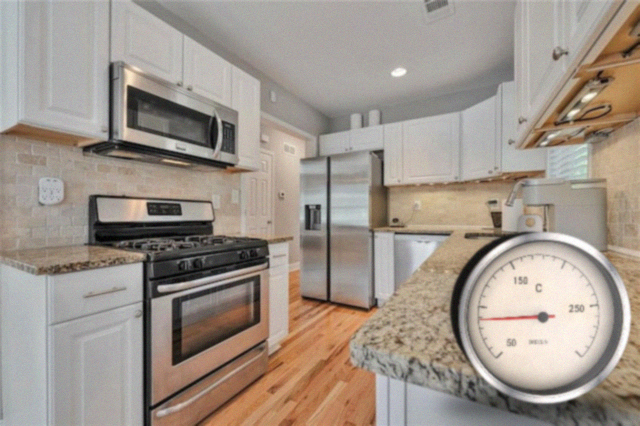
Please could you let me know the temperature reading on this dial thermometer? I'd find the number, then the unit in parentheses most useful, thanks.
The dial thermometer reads 90 (°C)
